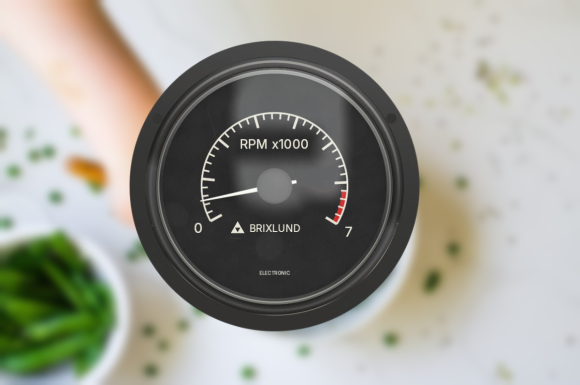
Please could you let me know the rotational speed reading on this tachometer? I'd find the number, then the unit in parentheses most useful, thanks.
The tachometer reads 500 (rpm)
